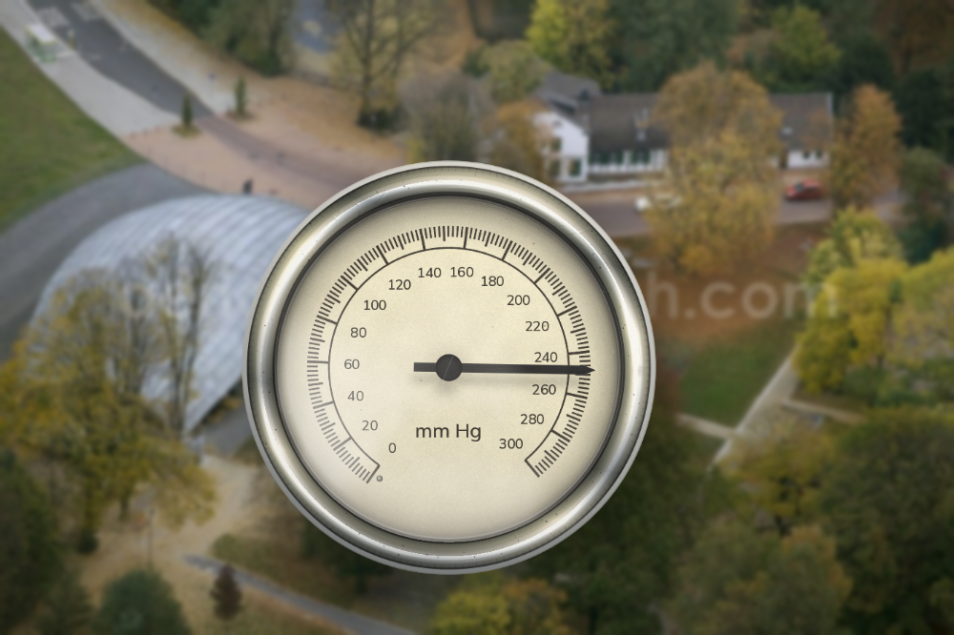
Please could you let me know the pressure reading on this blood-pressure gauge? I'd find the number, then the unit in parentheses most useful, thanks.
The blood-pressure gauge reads 248 (mmHg)
